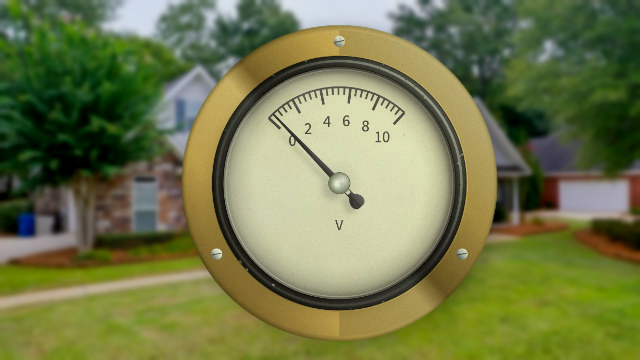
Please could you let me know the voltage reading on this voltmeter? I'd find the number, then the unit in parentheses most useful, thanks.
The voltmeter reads 0.4 (V)
